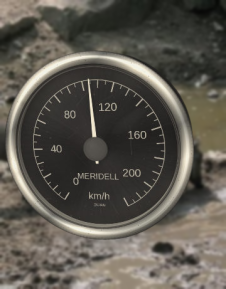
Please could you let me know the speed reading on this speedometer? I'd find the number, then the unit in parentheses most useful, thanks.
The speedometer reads 105 (km/h)
